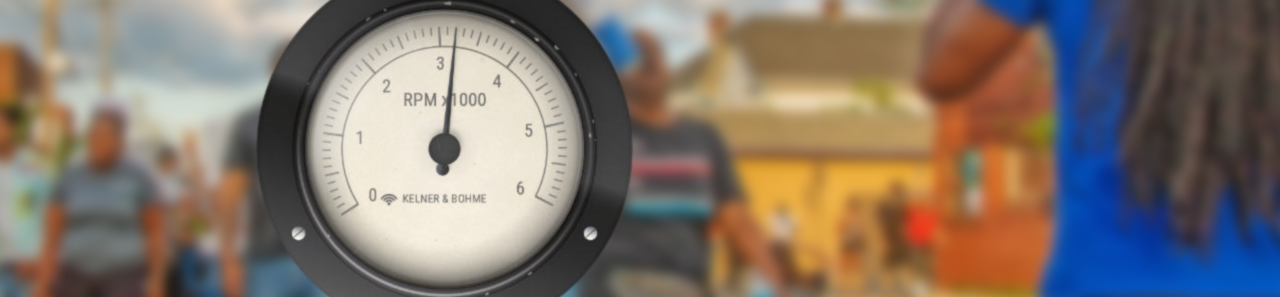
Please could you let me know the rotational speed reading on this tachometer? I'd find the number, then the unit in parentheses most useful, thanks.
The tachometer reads 3200 (rpm)
